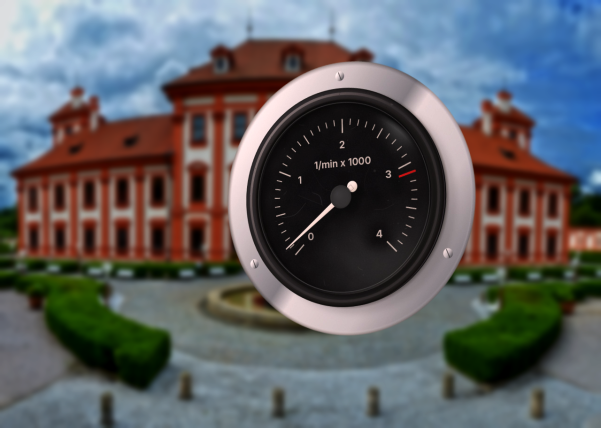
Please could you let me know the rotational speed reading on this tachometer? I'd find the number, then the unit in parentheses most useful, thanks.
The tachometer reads 100 (rpm)
